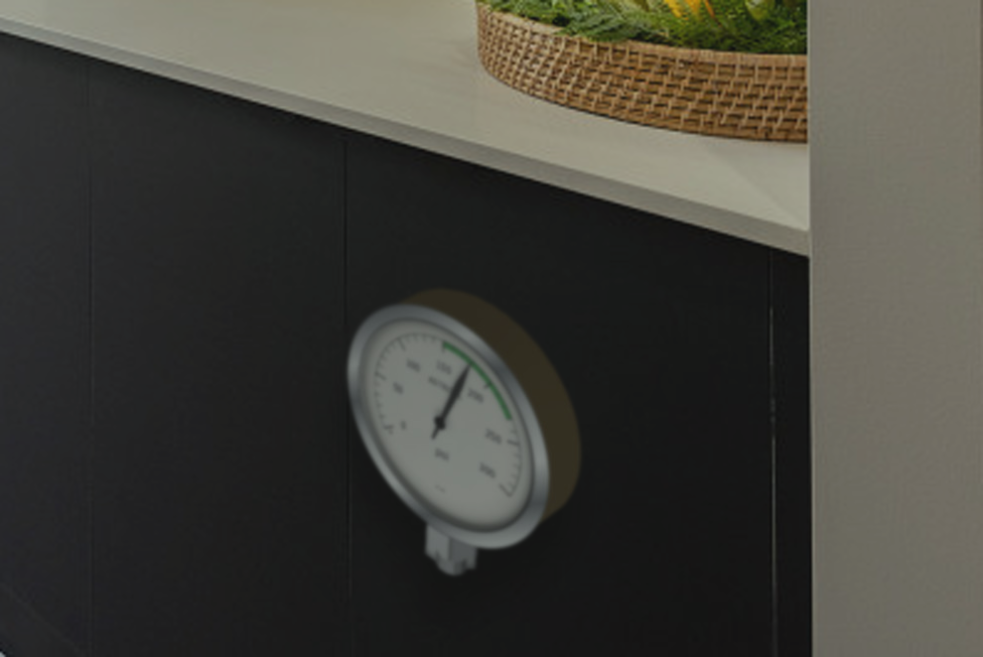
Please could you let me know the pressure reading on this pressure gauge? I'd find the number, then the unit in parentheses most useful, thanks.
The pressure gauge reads 180 (psi)
